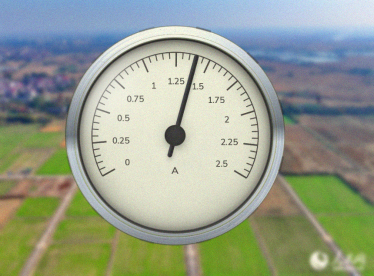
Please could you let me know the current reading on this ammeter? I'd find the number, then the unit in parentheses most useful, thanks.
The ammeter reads 1.4 (A)
